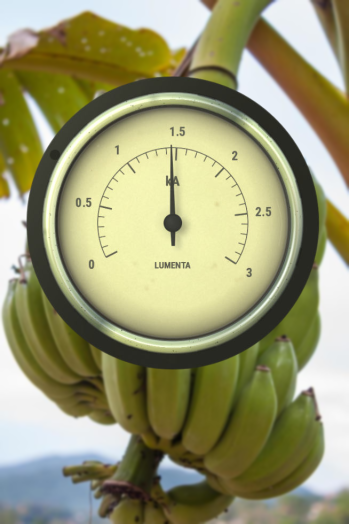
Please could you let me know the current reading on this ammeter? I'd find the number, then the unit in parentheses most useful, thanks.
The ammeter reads 1.45 (kA)
